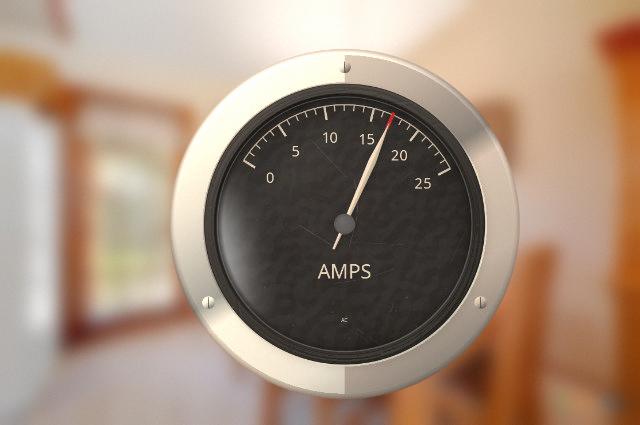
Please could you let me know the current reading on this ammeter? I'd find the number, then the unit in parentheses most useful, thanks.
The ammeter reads 17 (A)
